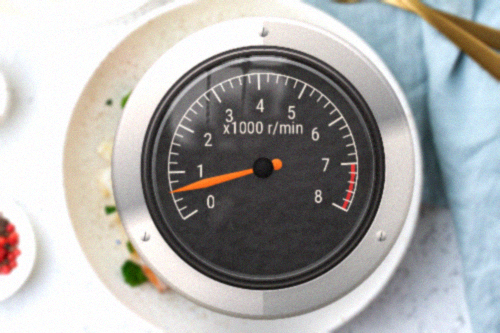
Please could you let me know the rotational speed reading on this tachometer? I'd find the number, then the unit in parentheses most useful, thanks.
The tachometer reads 600 (rpm)
